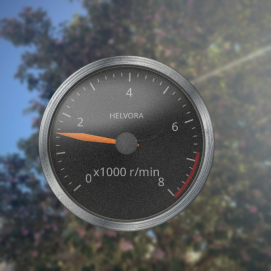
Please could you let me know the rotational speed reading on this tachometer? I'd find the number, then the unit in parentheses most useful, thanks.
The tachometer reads 1500 (rpm)
